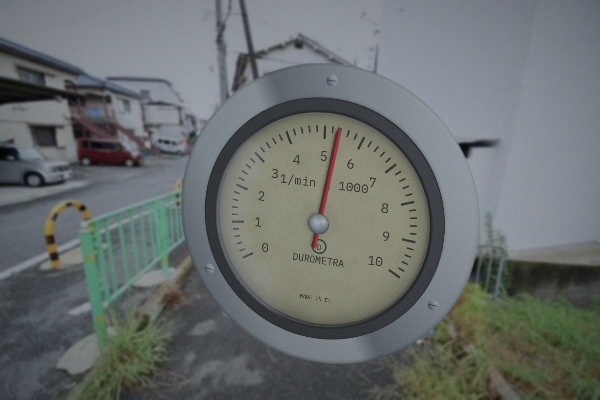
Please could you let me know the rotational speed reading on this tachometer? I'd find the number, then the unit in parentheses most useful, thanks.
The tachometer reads 5400 (rpm)
